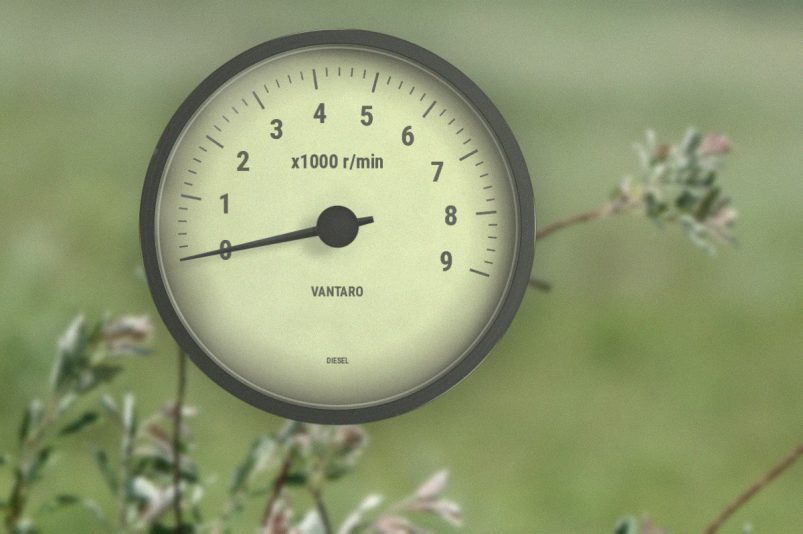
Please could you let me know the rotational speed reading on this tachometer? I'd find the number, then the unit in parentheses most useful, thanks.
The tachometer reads 0 (rpm)
